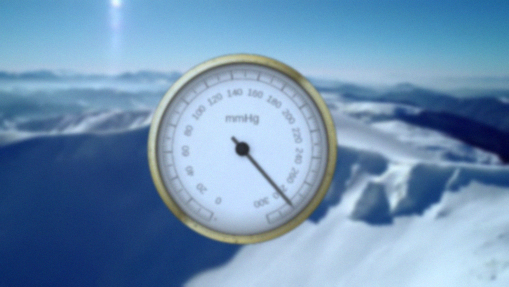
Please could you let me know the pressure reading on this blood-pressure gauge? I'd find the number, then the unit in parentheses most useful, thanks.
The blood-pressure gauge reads 280 (mmHg)
